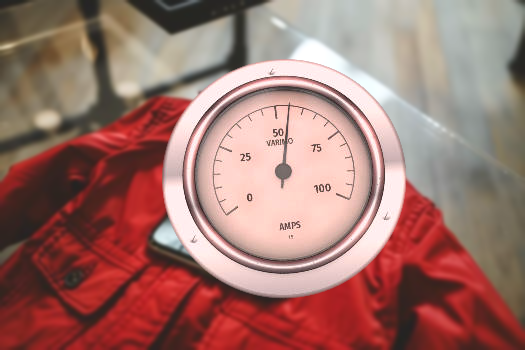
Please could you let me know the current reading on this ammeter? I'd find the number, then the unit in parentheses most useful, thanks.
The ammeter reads 55 (A)
